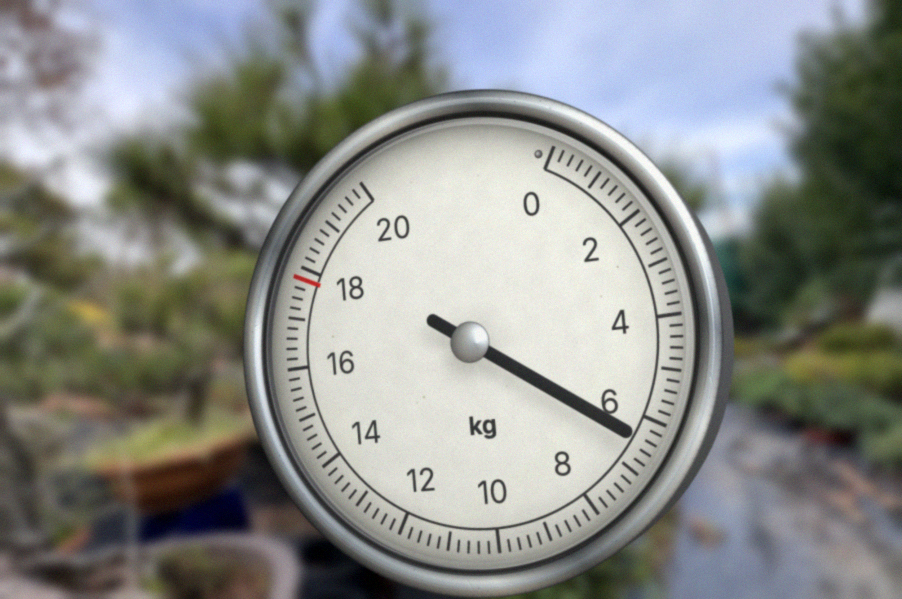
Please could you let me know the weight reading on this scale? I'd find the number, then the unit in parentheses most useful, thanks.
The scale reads 6.4 (kg)
